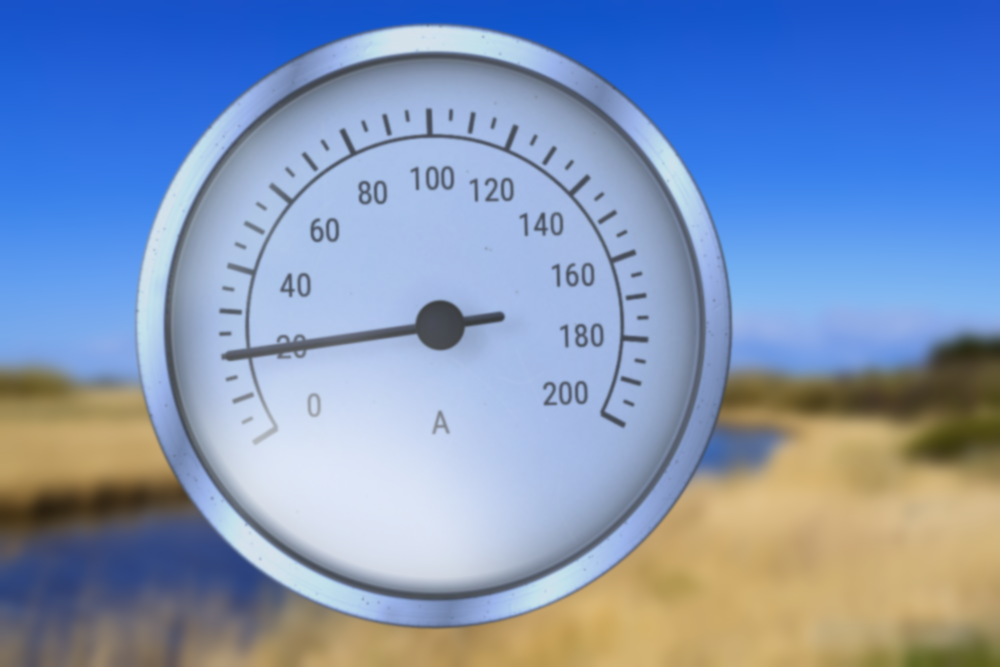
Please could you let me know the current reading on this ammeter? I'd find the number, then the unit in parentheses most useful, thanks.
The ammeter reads 20 (A)
